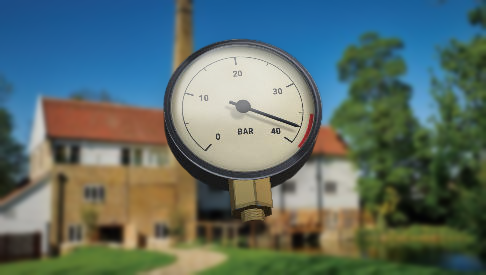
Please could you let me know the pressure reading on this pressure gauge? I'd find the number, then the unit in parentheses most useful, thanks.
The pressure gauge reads 37.5 (bar)
